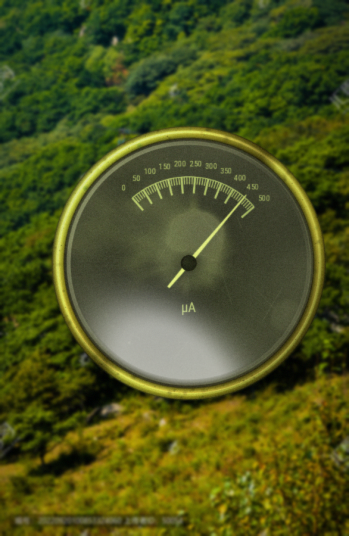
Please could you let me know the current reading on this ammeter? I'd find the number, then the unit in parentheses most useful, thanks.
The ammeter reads 450 (µA)
